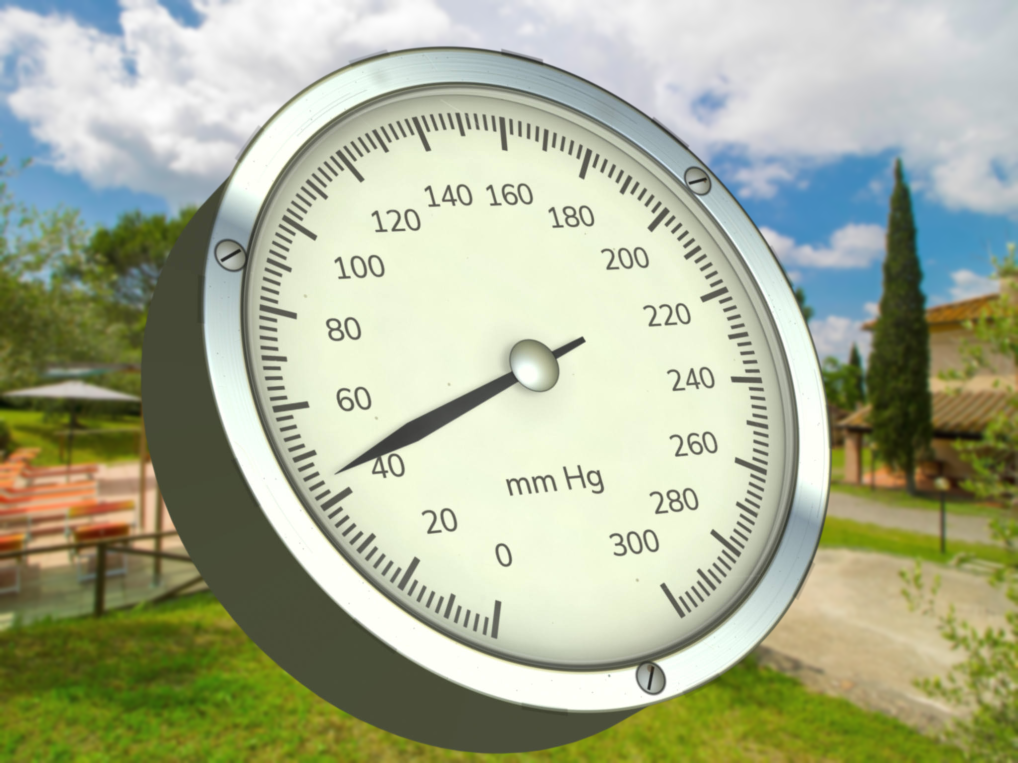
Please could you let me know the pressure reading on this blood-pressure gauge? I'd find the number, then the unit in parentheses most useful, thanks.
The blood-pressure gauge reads 44 (mmHg)
